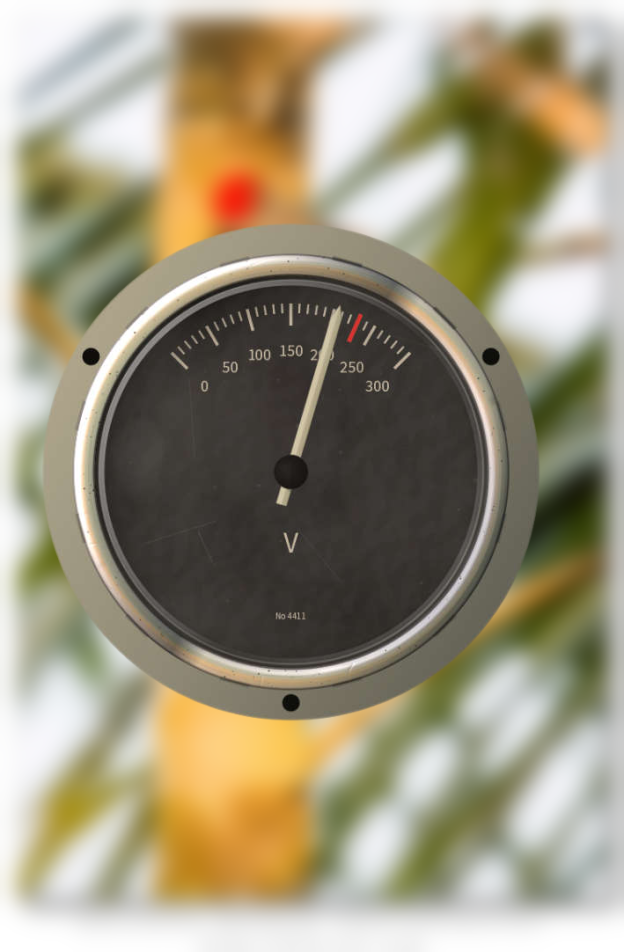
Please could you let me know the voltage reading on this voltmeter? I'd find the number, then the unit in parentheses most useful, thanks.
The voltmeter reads 205 (V)
